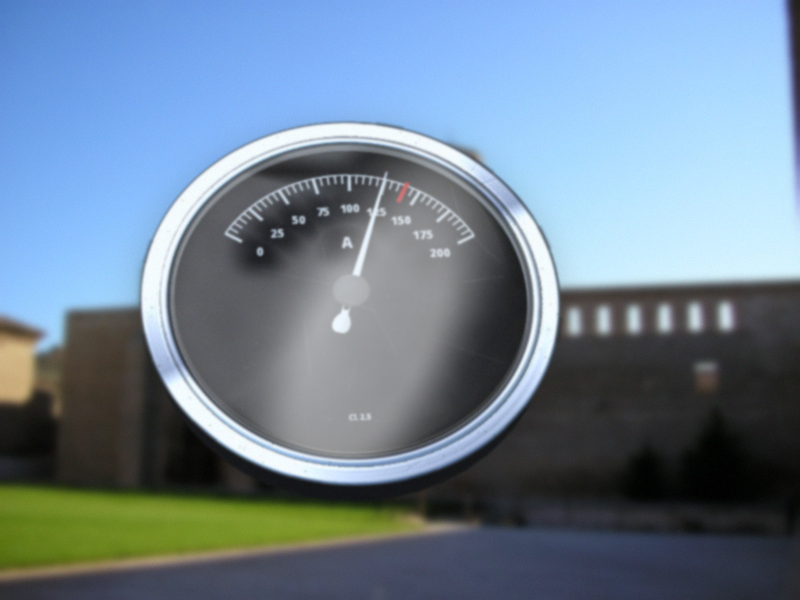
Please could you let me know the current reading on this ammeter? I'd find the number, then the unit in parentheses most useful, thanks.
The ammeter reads 125 (A)
